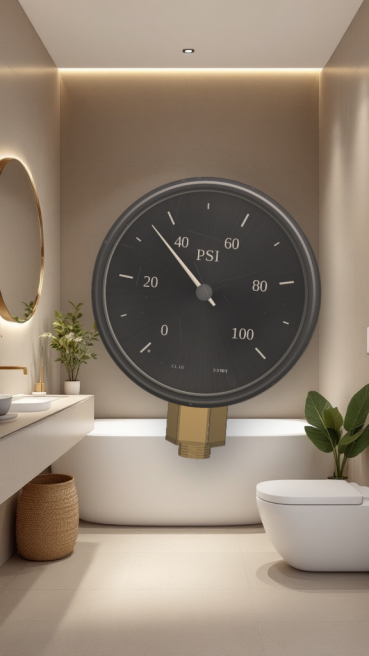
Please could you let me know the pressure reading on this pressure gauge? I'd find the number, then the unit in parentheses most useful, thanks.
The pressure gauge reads 35 (psi)
